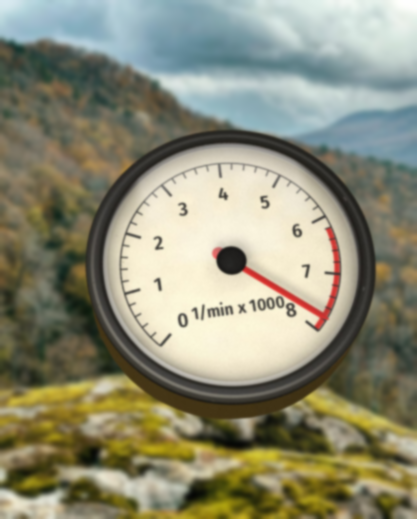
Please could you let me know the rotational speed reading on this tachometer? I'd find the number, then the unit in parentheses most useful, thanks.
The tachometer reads 7800 (rpm)
